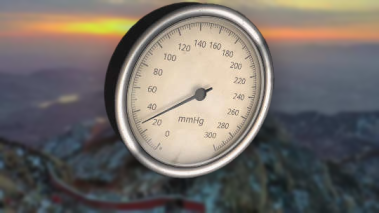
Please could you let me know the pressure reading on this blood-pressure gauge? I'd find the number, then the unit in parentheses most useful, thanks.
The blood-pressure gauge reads 30 (mmHg)
